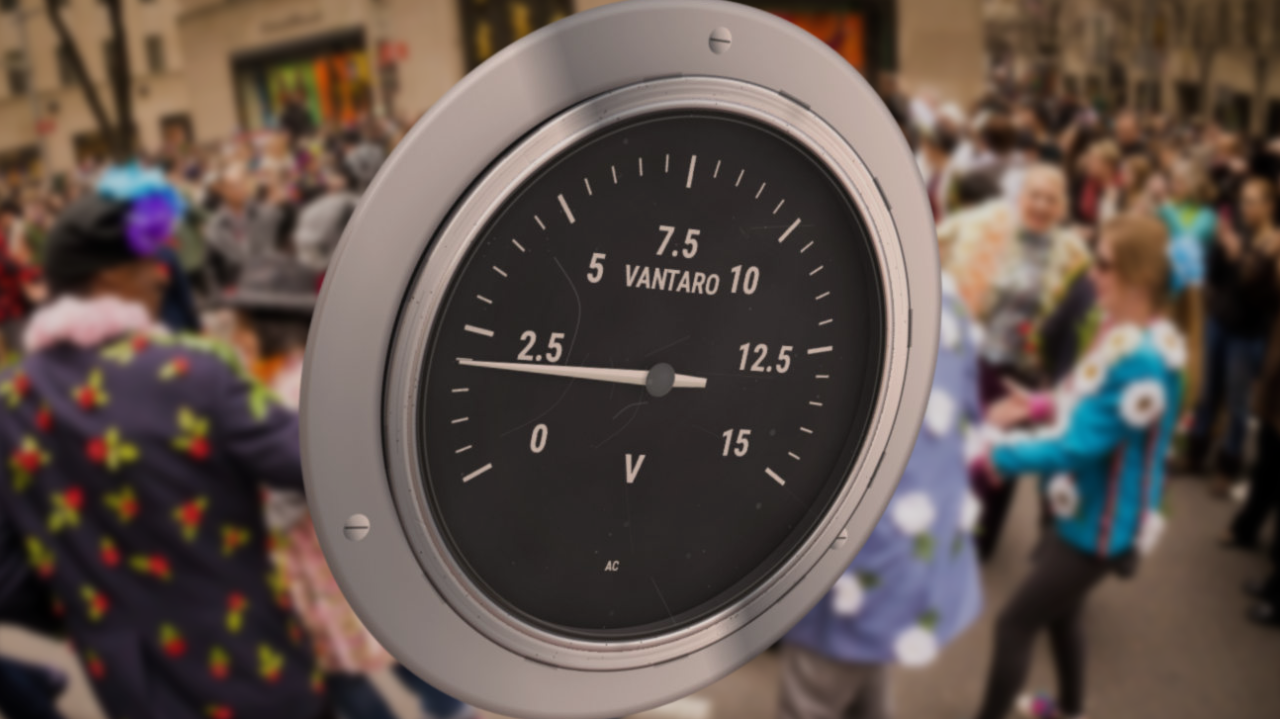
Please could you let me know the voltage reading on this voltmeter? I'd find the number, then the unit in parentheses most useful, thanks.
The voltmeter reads 2 (V)
